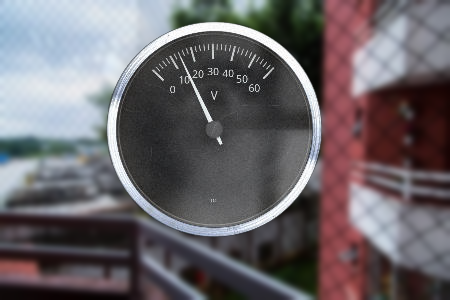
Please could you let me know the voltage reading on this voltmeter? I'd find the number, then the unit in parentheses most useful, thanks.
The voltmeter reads 14 (V)
